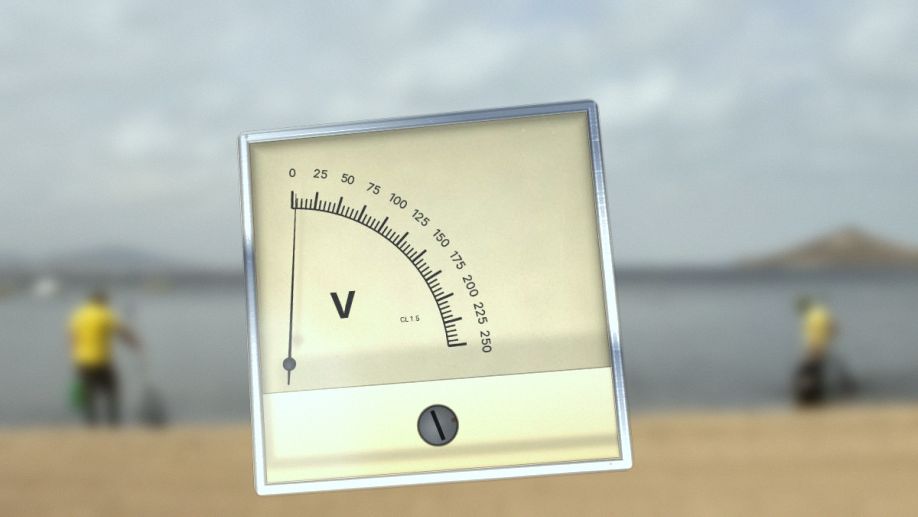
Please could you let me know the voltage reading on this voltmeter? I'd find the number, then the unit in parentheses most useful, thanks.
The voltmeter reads 5 (V)
